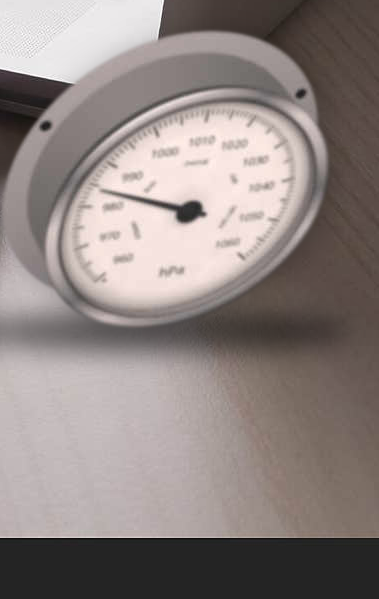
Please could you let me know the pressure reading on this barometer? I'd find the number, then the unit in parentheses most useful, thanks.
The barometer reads 985 (hPa)
